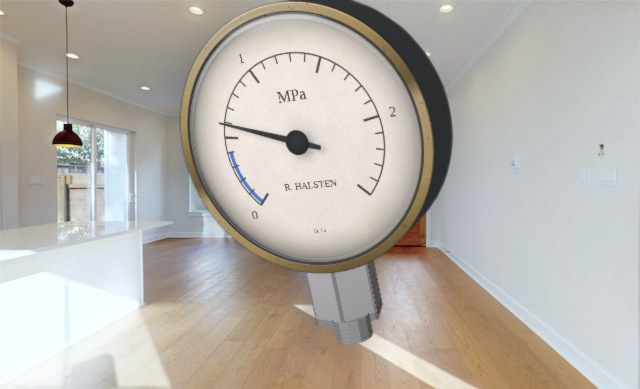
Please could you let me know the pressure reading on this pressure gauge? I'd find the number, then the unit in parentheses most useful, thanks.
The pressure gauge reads 0.6 (MPa)
